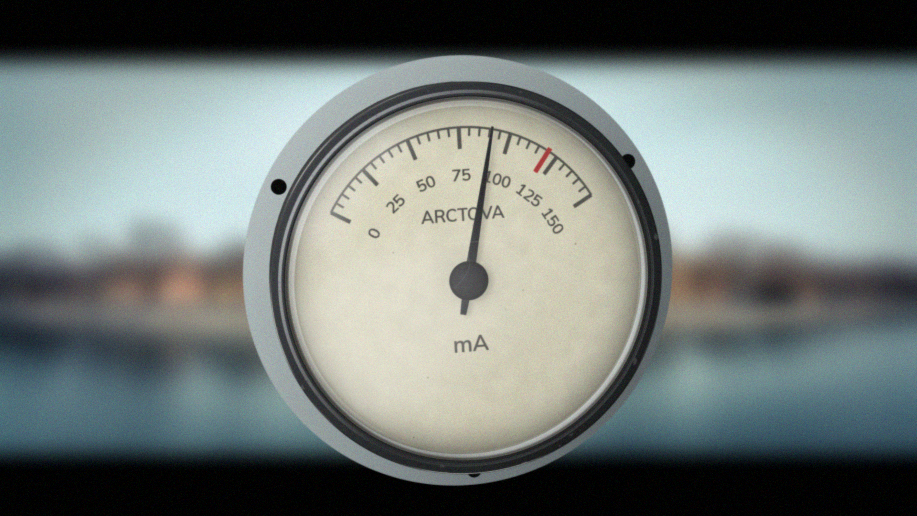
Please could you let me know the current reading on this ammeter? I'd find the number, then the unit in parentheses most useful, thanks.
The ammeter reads 90 (mA)
